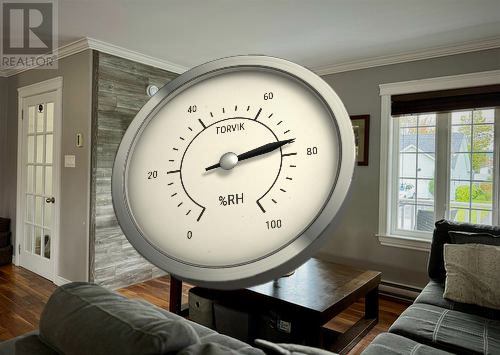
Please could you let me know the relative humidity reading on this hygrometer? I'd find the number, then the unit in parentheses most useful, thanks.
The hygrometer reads 76 (%)
